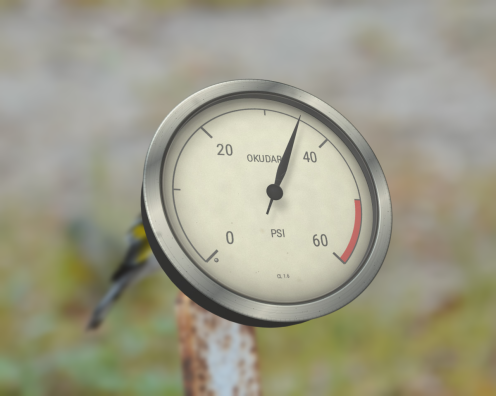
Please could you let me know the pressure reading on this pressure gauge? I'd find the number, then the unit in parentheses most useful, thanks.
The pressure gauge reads 35 (psi)
